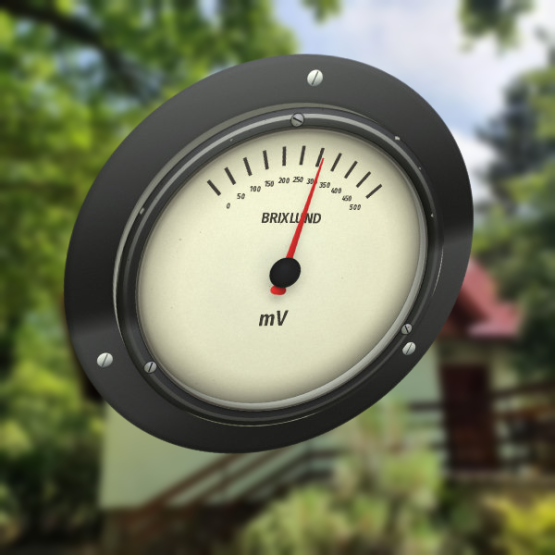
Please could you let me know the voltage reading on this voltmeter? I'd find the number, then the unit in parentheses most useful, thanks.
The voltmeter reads 300 (mV)
